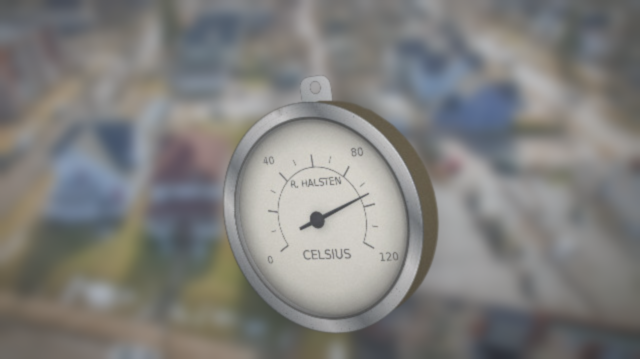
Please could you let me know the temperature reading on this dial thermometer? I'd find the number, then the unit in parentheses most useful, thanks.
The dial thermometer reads 95 (°C)
